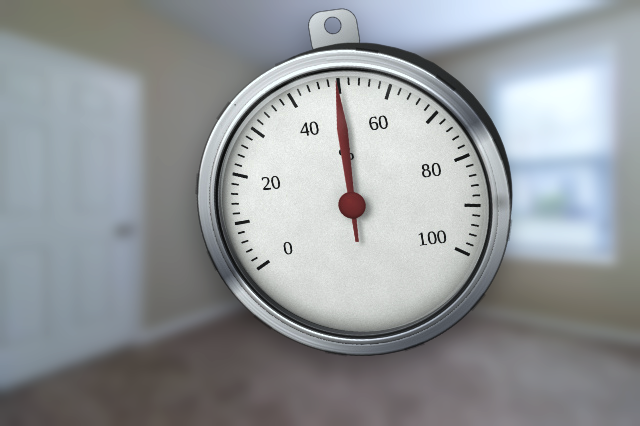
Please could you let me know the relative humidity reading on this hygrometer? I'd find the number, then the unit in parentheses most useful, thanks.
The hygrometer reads 50 (%)
